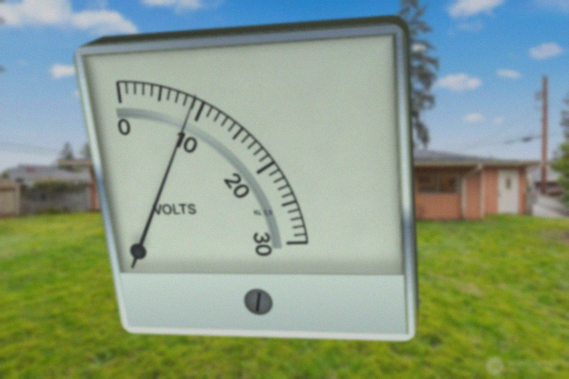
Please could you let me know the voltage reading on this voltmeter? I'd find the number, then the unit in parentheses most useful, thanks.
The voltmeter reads 9 (V)
